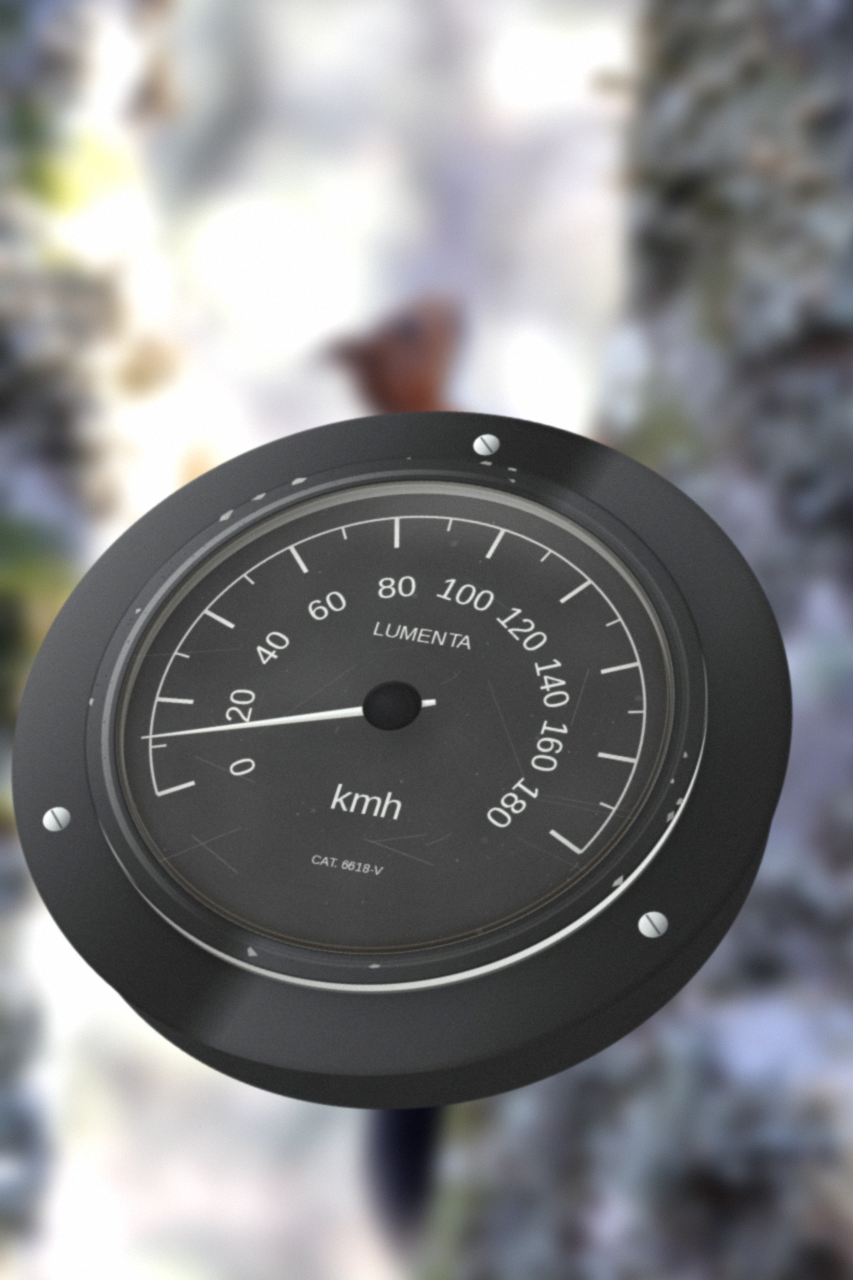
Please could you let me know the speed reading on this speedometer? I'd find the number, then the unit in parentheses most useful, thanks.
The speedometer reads 10 (km/h)
